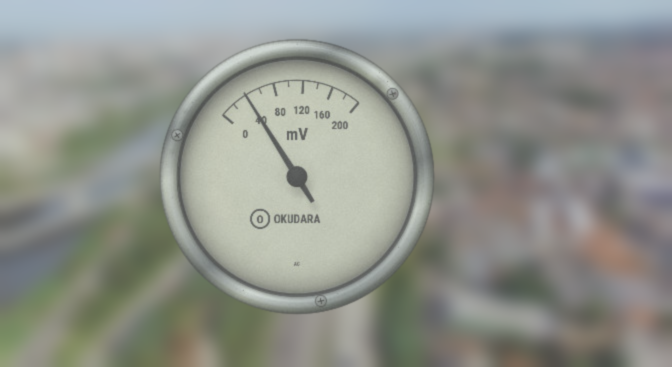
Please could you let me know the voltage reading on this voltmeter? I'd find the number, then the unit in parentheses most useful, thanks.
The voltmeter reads 40 (mV)
